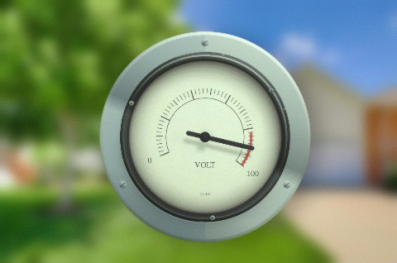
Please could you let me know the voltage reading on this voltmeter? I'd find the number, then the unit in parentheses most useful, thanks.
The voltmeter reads 90 (V)
